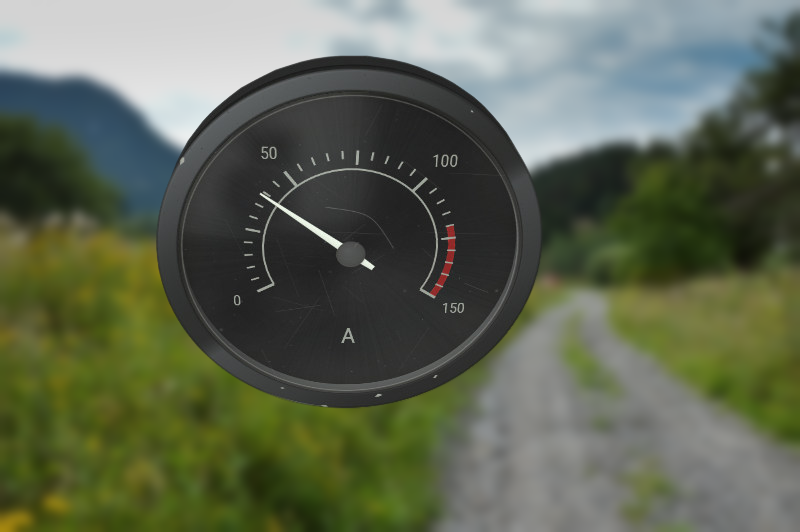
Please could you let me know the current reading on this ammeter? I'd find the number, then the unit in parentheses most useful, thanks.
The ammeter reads 40 (A)
